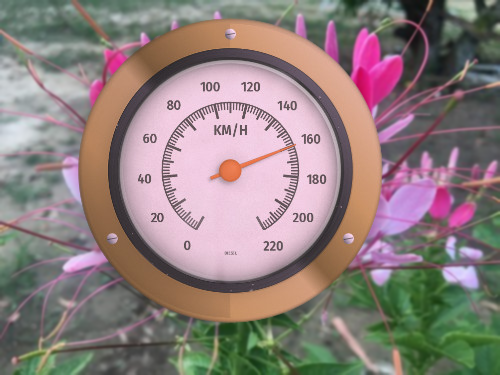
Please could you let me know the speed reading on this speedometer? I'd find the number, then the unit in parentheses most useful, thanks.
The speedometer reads 160 (km/h)
